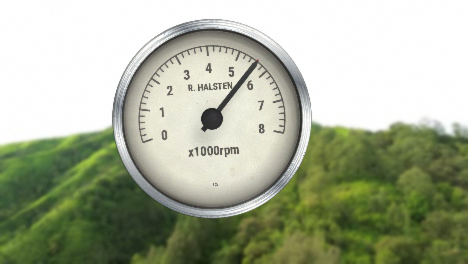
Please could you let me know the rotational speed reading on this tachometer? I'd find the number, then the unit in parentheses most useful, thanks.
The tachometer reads 5600 (rpm)
